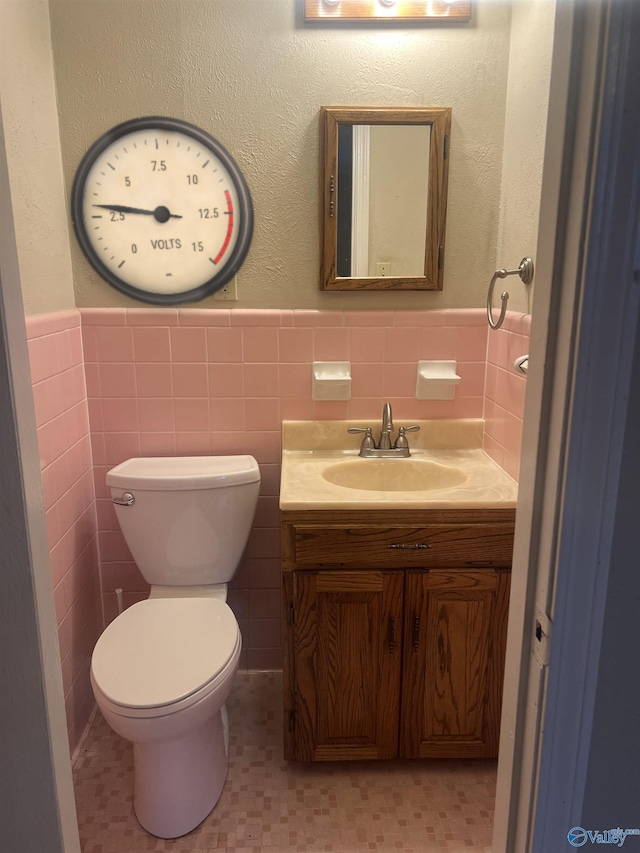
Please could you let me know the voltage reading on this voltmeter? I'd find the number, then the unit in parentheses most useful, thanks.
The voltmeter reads 3 (V)
